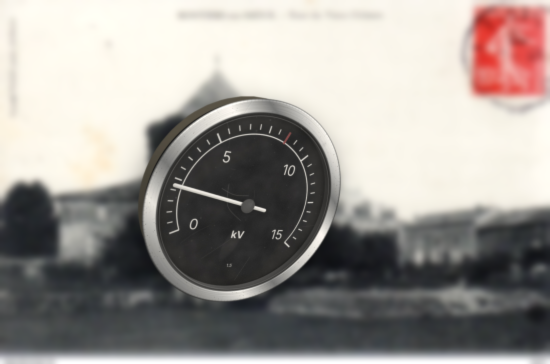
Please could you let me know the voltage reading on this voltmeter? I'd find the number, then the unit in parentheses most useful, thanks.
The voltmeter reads 2.25 (kV)
